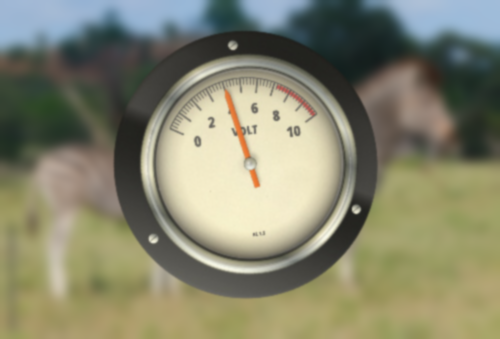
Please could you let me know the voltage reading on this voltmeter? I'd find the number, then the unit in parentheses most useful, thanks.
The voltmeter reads 4 (V)
